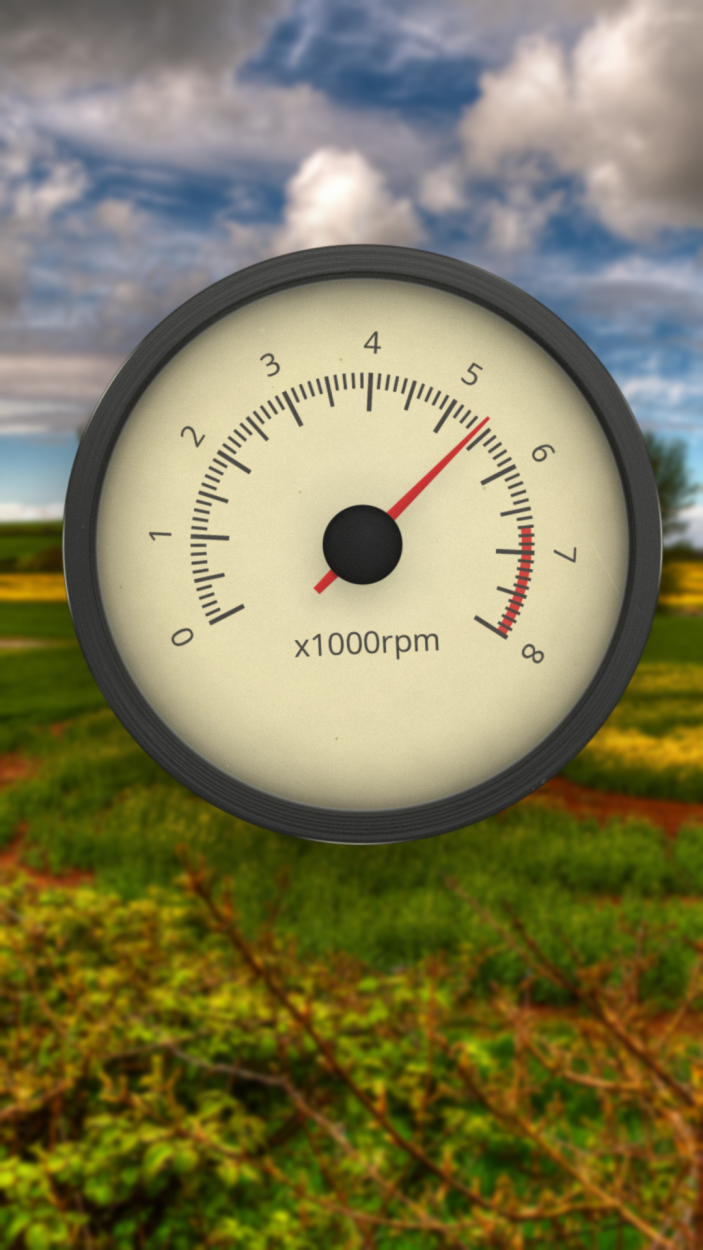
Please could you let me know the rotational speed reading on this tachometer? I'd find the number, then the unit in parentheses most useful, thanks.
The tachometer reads 5400 (rpm)
